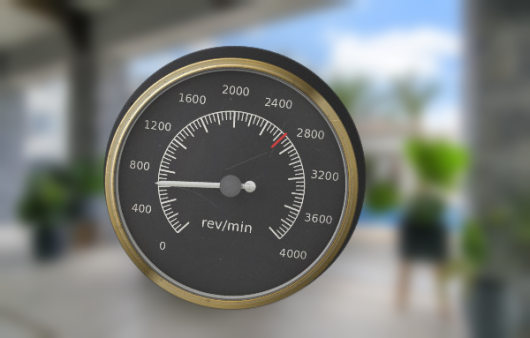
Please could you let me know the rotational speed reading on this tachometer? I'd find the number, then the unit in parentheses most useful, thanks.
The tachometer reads 650 (rpm)
